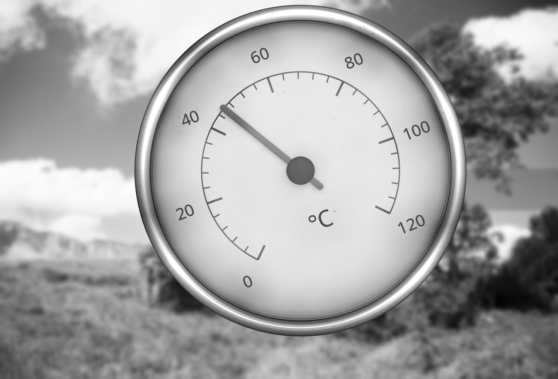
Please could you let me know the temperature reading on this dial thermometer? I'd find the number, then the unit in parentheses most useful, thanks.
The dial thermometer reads 46 (°C)
